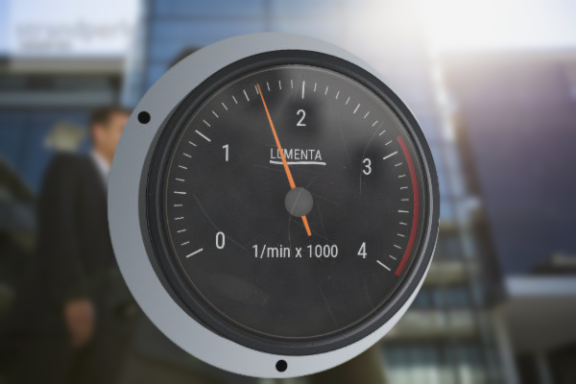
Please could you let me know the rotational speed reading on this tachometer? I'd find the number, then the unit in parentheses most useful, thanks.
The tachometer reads 1600 (rpm)
